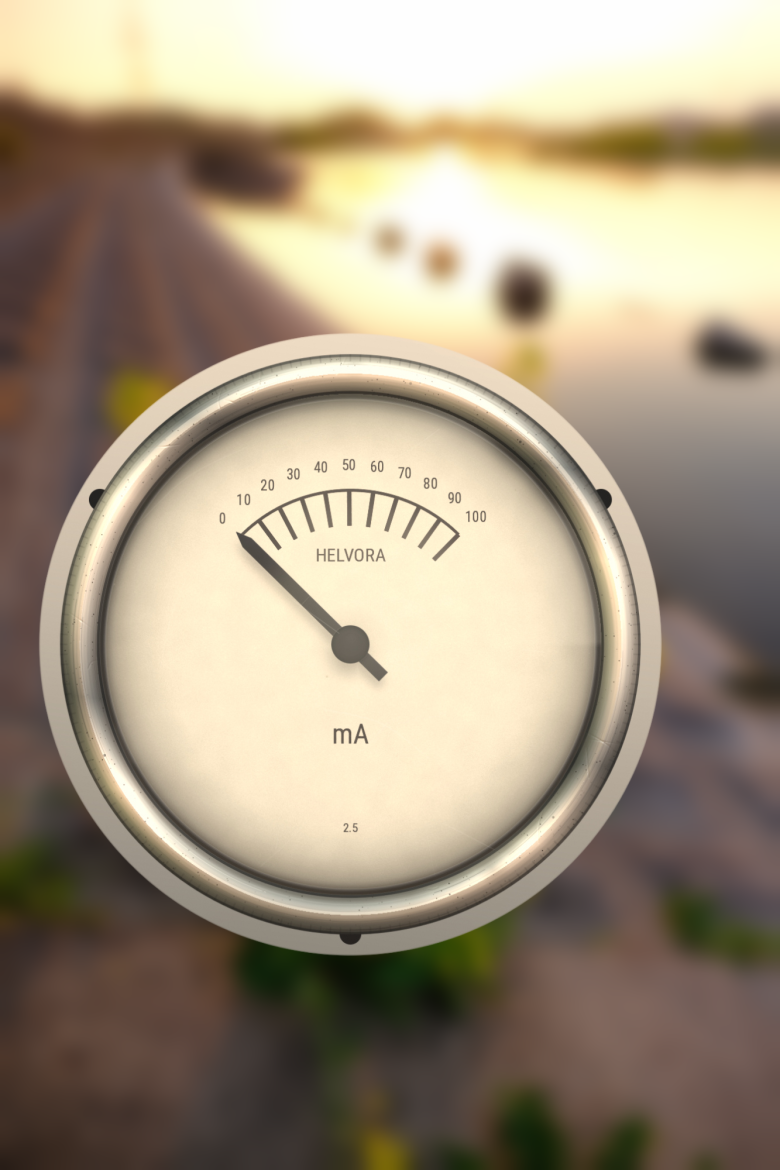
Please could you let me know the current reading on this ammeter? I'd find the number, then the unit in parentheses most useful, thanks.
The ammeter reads 0 (mA)
